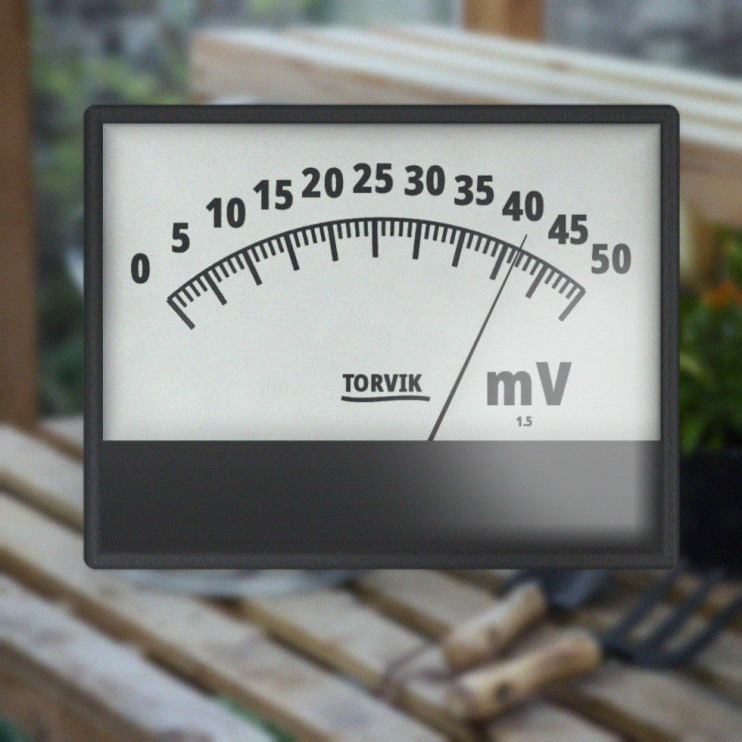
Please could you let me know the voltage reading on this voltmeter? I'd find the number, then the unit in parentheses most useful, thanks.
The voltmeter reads 41.5 (mV)
